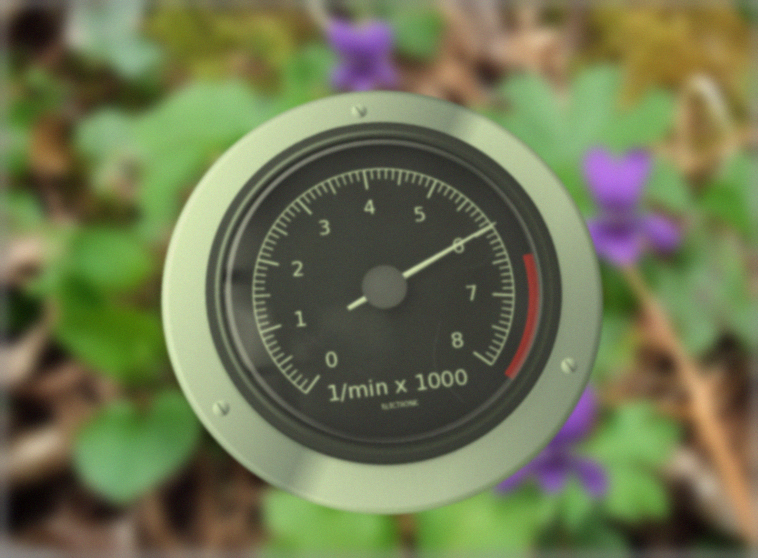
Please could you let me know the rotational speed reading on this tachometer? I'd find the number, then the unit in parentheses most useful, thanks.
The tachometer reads 6000 (rpm)
